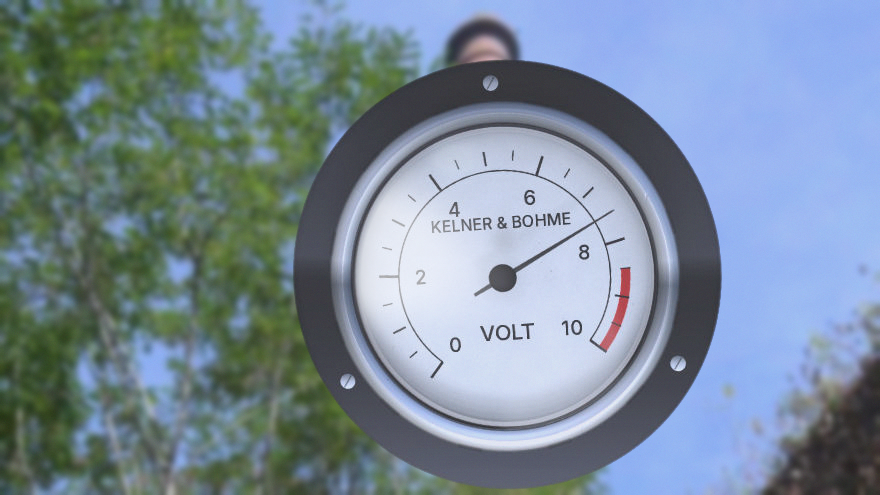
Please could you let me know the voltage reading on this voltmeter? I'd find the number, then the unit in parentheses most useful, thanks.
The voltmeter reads 7.5 (V)
